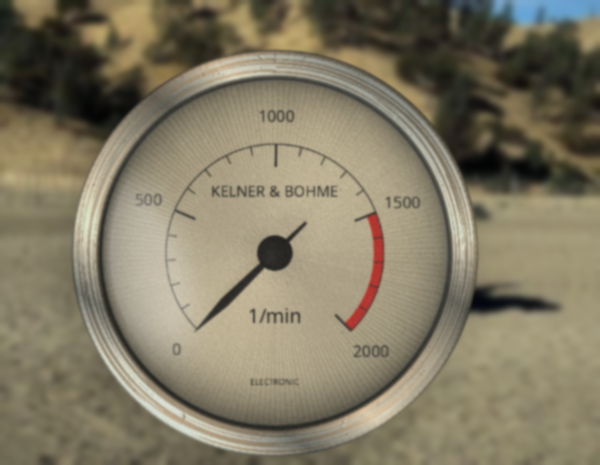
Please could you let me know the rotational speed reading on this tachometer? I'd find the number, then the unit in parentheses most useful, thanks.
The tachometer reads 0 (rpm)
